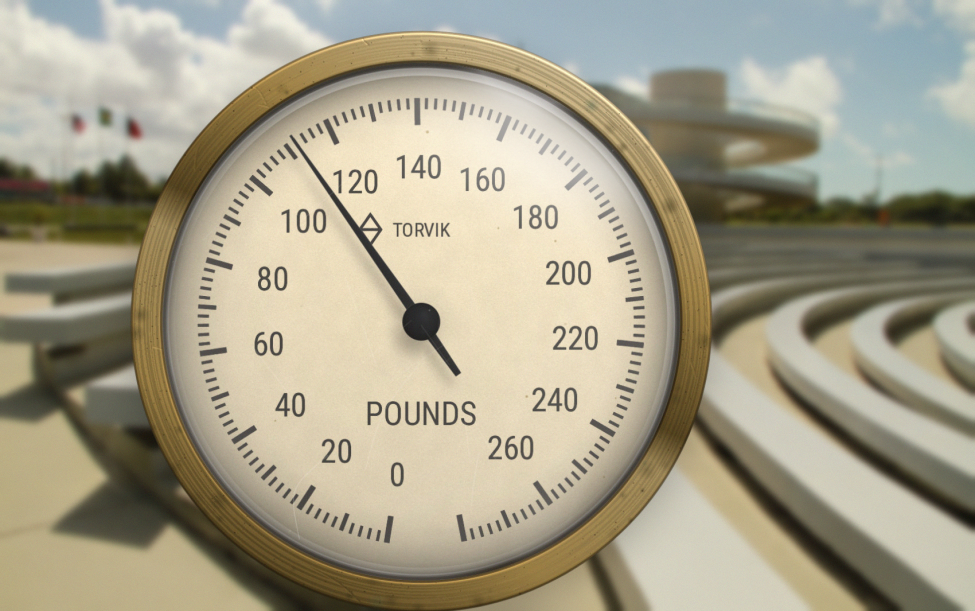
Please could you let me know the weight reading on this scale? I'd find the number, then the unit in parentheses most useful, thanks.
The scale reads 112 (lb)
